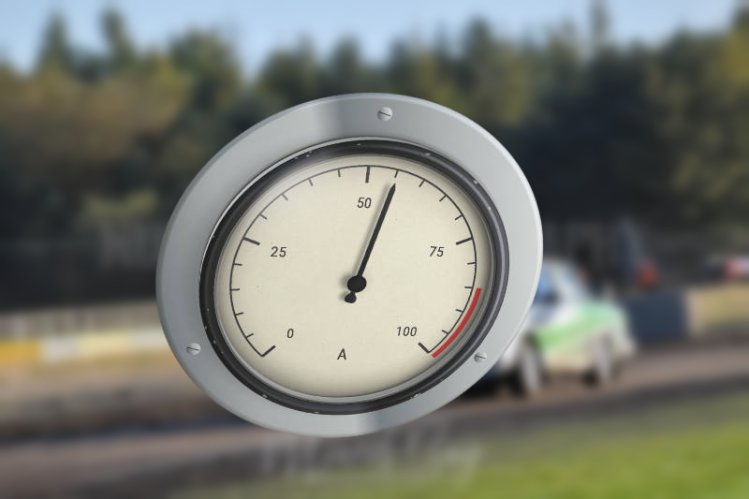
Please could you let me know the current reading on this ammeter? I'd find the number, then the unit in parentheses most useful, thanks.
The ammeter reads 55 (A)
